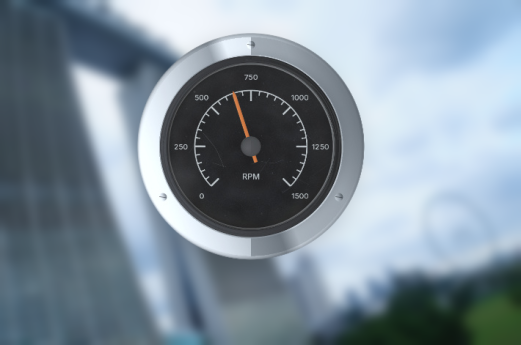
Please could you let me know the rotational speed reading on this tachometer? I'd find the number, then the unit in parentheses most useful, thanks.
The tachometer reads 650 (rpm)
